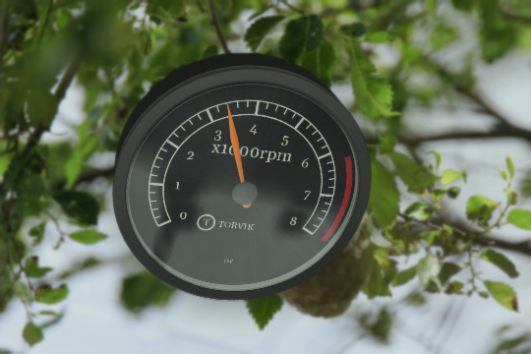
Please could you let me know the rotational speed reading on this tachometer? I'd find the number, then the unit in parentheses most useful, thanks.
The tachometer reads 3400 (rpm)
